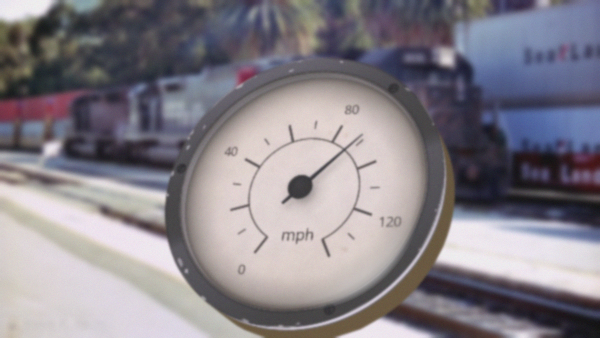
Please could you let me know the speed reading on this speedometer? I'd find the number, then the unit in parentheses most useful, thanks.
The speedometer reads 90 (mph)
